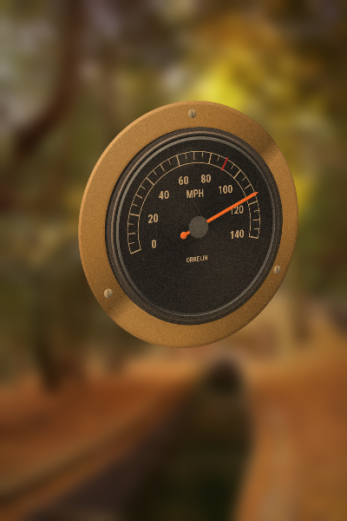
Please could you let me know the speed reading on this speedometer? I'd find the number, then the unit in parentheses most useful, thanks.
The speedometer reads 115 (mph)
